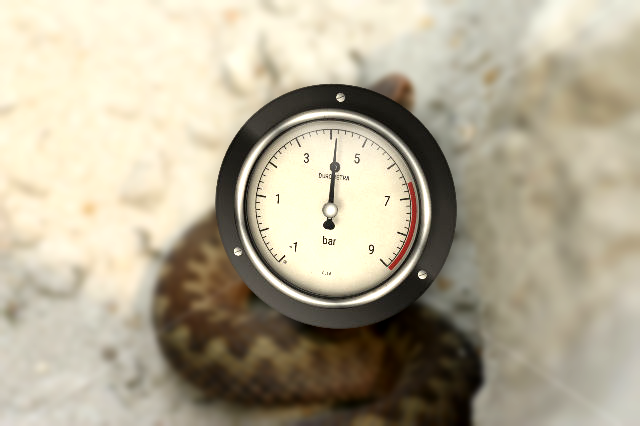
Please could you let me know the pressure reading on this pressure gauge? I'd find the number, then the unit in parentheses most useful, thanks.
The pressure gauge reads 4.2 (bar)
